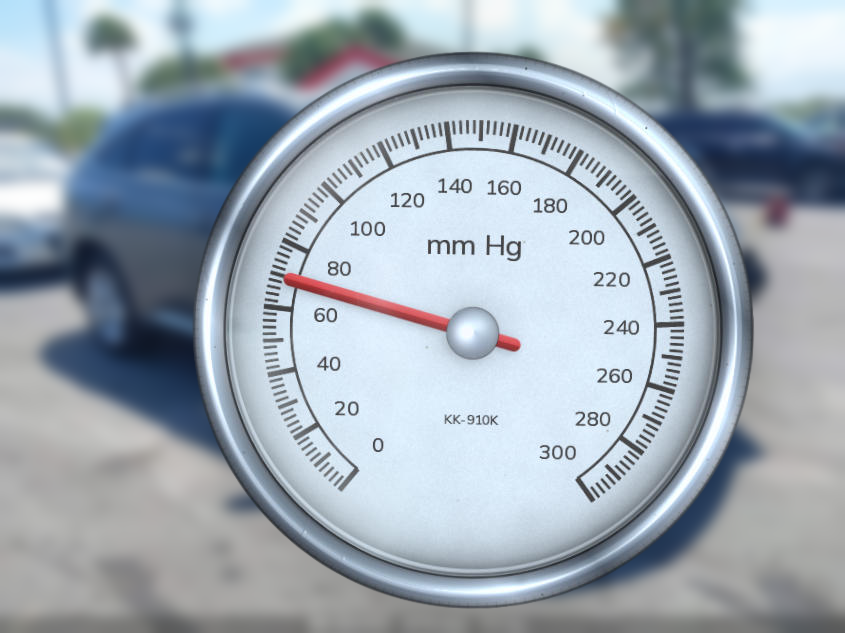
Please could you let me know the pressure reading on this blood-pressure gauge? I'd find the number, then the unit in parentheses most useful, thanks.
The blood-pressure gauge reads 70 (mmHg)
